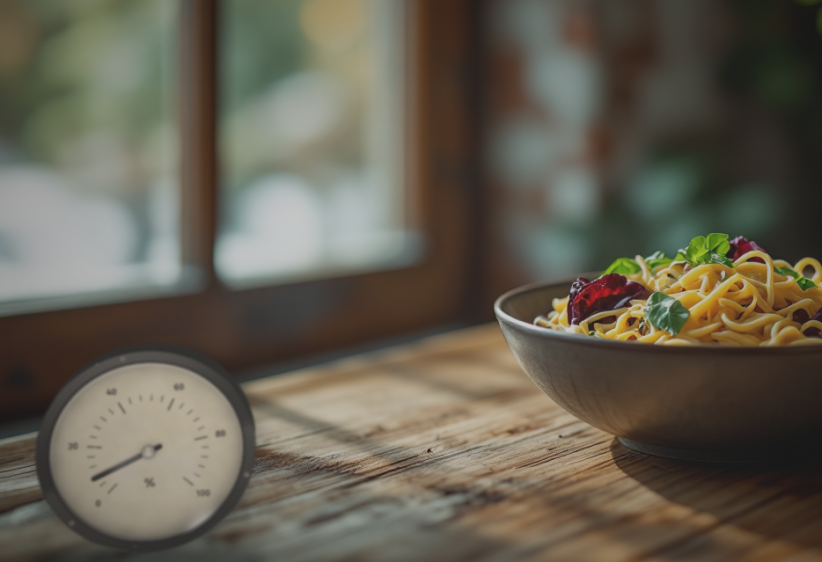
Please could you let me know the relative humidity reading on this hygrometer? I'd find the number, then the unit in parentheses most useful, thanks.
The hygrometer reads 8 (%)
